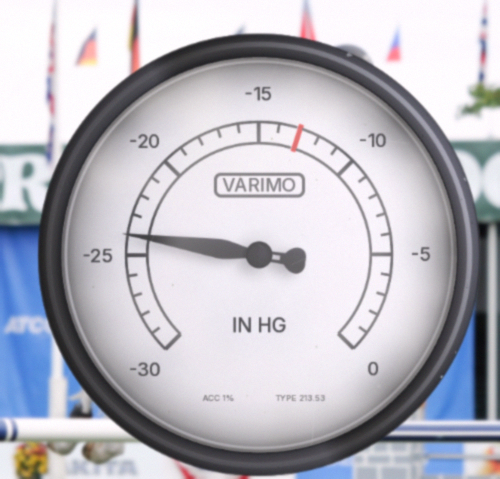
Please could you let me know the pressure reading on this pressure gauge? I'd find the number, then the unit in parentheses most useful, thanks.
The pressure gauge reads -24 (inHg)
